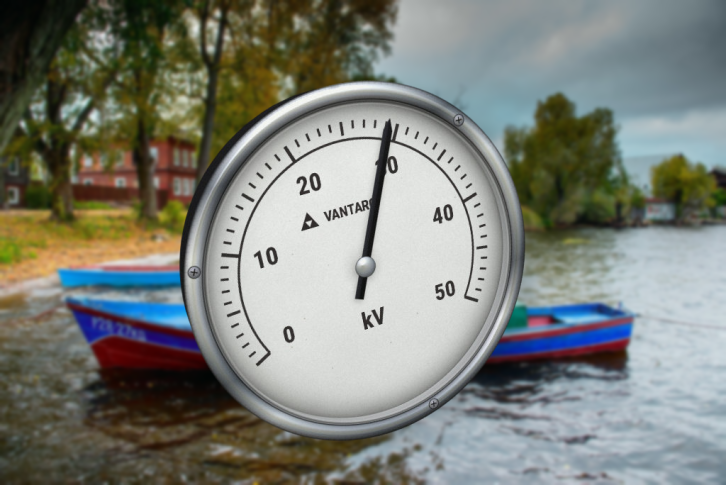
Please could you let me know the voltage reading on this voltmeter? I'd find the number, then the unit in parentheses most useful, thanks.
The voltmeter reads 29 (kV)
